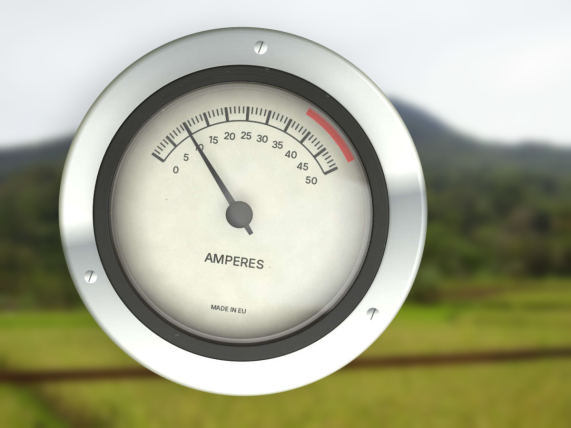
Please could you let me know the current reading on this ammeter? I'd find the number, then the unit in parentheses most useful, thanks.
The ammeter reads 10 (A)
